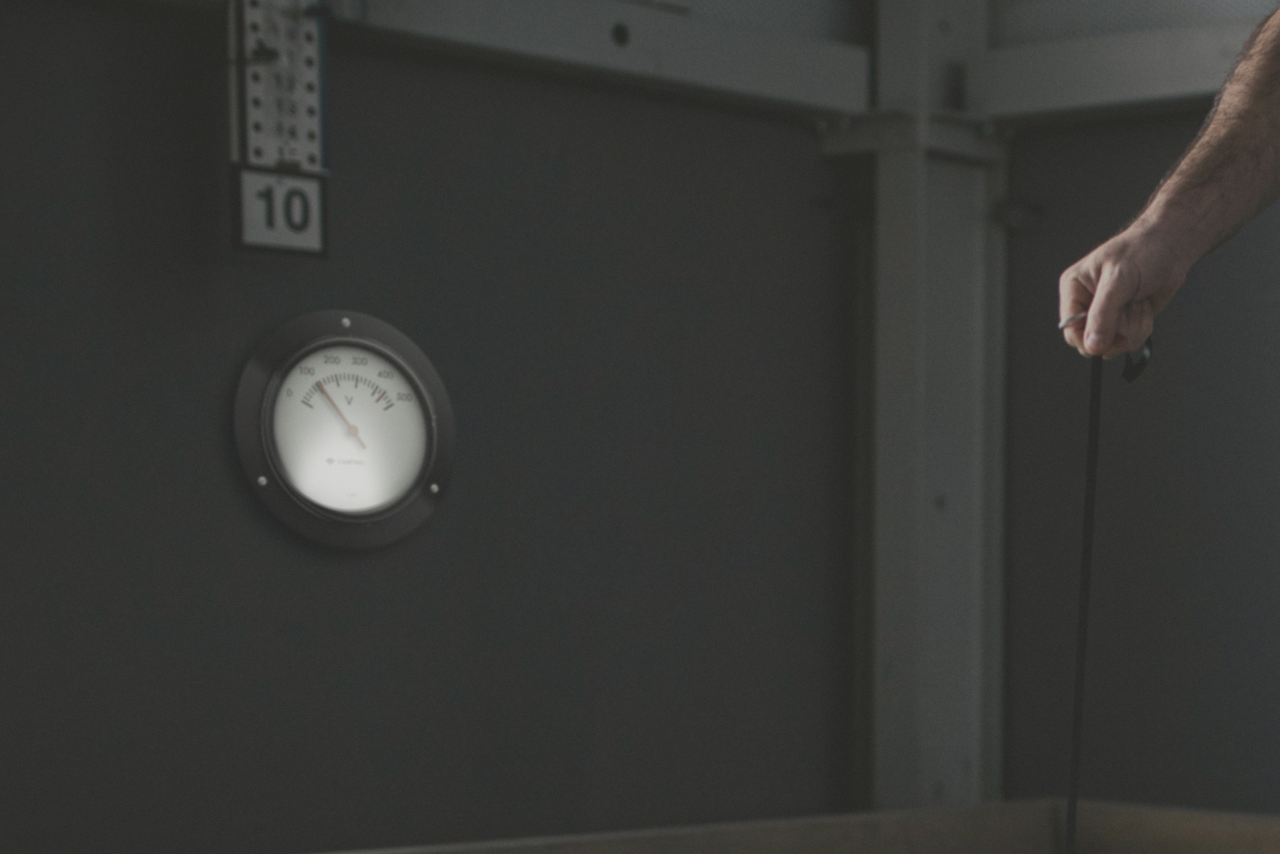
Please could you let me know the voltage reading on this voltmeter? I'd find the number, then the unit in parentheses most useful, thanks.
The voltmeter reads 100 (V)
